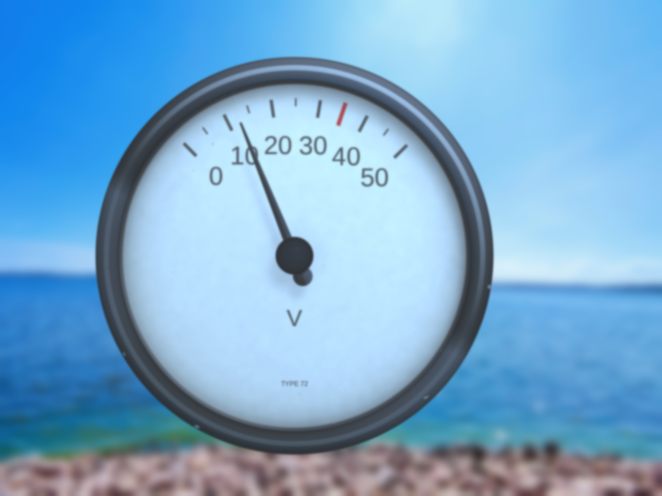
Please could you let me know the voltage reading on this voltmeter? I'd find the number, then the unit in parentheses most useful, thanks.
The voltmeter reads 12.5 (V)
